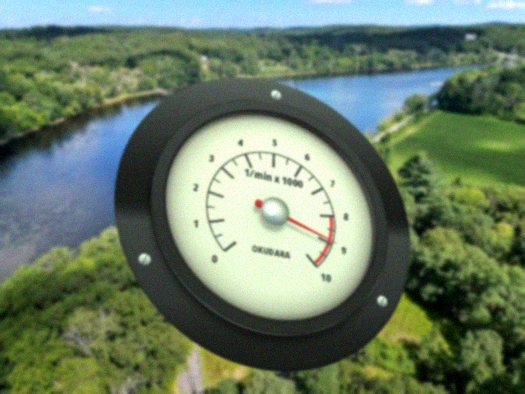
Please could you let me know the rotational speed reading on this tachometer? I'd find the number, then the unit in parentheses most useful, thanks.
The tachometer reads 9000 (rpm)
